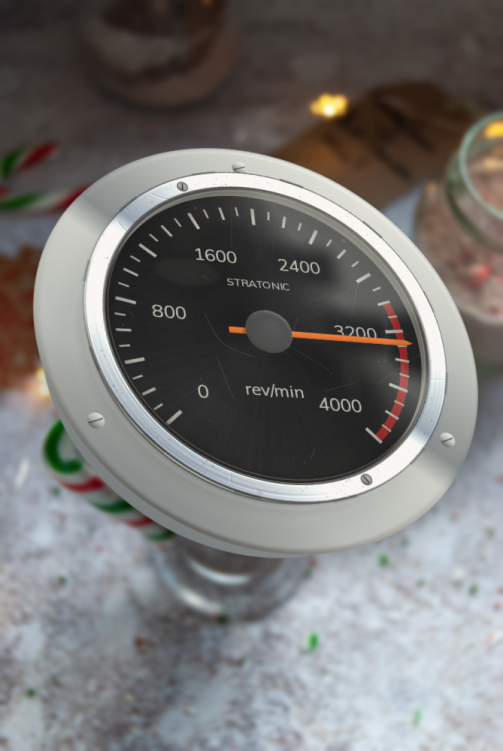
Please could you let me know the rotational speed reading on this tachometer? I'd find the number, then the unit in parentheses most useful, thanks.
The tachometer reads 3300 (rpm)
